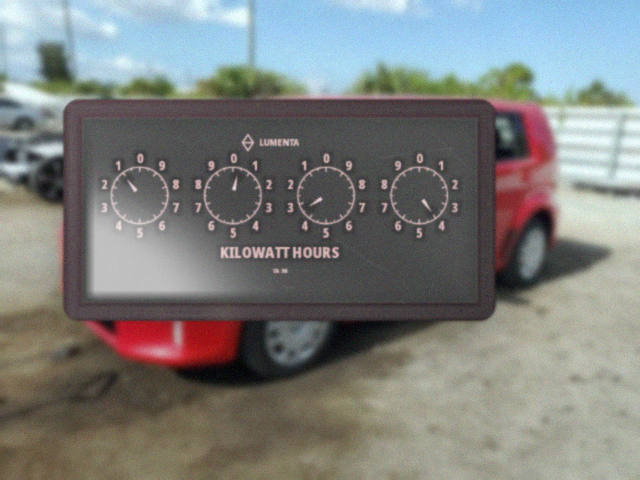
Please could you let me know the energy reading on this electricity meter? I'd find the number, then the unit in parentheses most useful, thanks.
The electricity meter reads 1034 (kWh)
